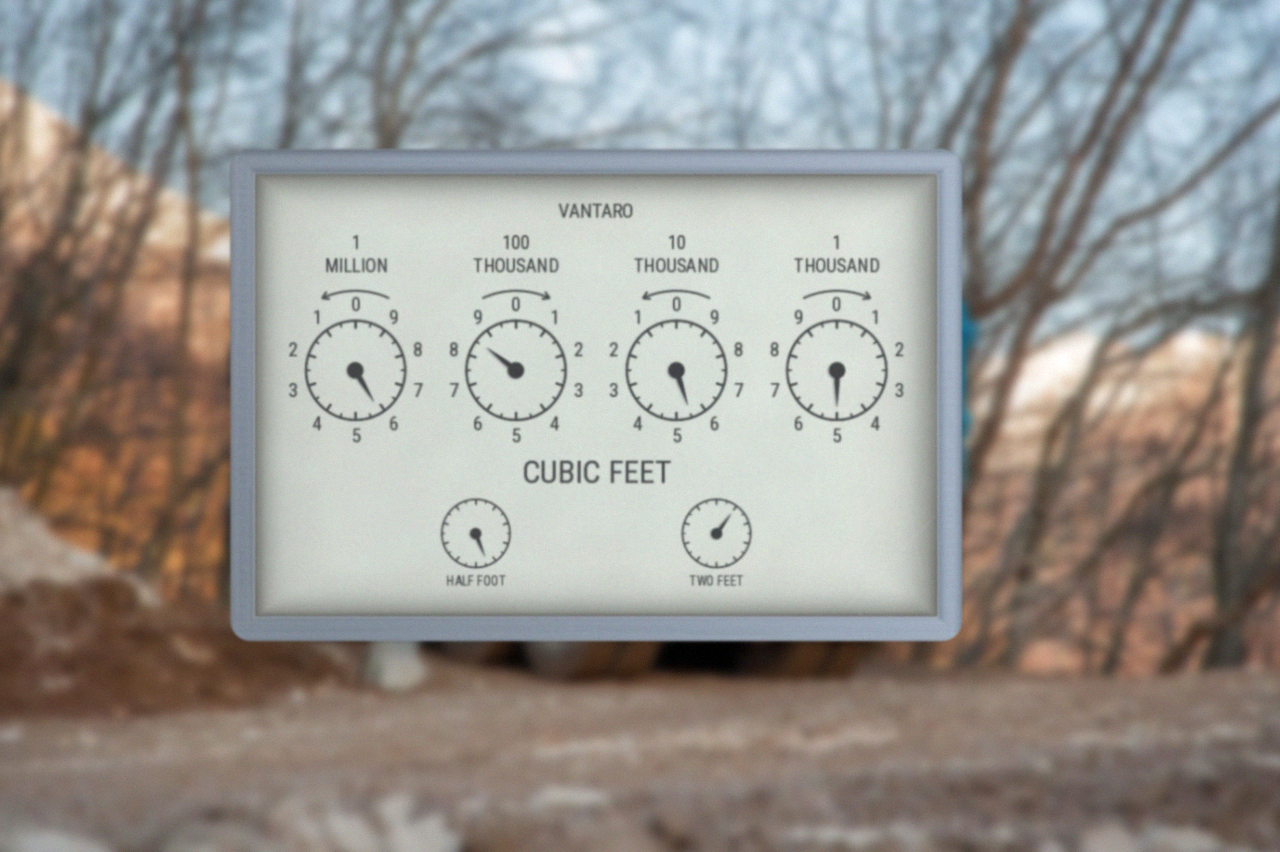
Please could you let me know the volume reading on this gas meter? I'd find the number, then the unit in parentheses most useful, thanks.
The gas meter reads 585500 (ft³)
